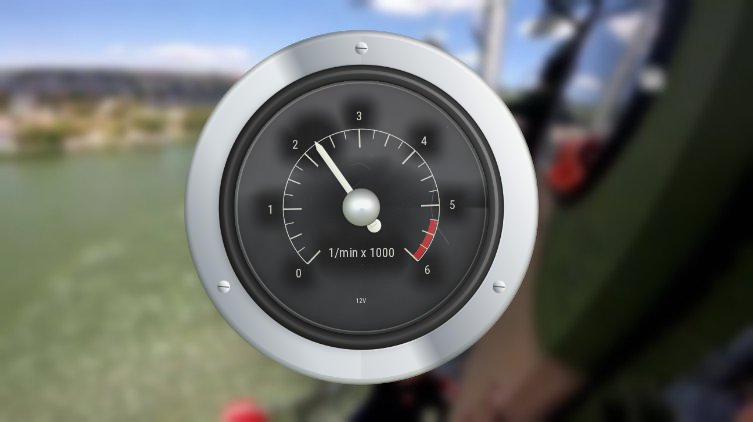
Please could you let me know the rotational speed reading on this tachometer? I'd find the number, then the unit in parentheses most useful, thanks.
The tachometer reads 2250 (rpm)
